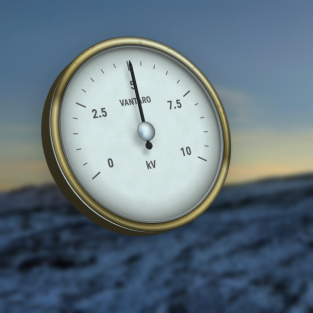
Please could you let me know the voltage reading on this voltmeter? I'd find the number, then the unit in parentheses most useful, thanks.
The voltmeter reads 5 (kV)
